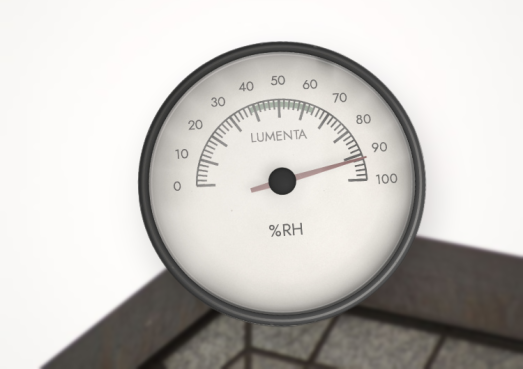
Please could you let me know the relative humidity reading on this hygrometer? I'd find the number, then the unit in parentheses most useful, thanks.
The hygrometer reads 92 (%)
